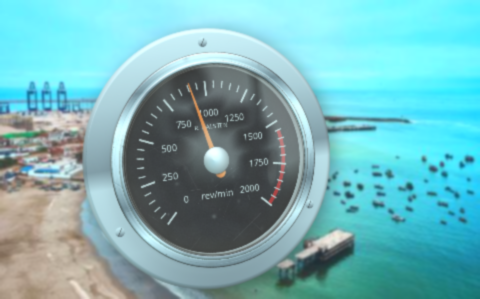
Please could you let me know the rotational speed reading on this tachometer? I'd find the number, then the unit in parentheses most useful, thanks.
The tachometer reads 900 (rpm)
